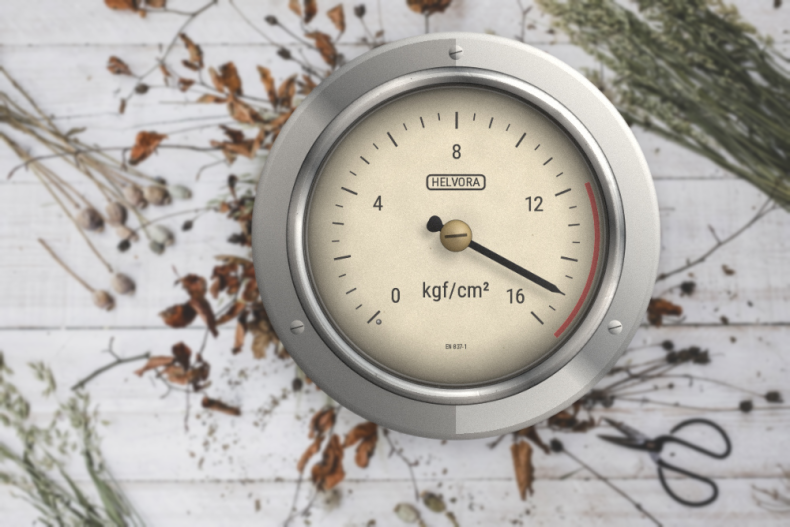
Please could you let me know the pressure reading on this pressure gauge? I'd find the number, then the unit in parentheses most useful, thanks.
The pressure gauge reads 15 (kg/cm²)
